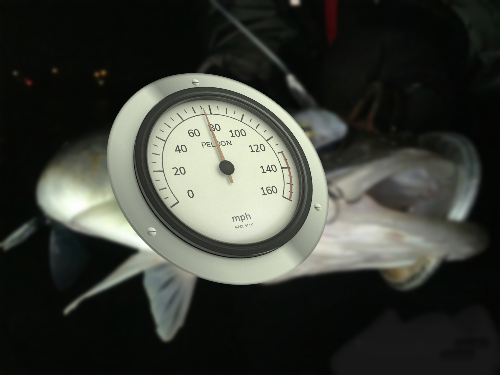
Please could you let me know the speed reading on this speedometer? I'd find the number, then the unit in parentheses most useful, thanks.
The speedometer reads 75 (mph)
